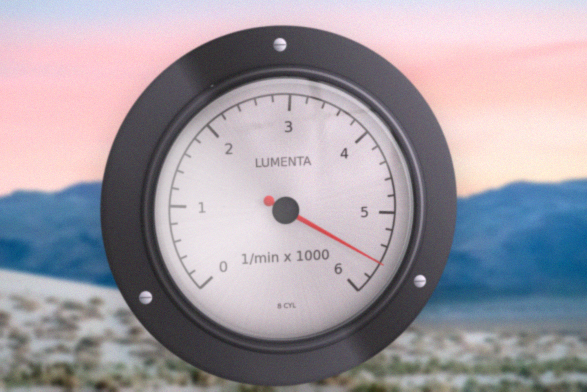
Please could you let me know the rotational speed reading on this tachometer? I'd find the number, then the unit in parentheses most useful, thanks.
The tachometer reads 5600 (rpm)
